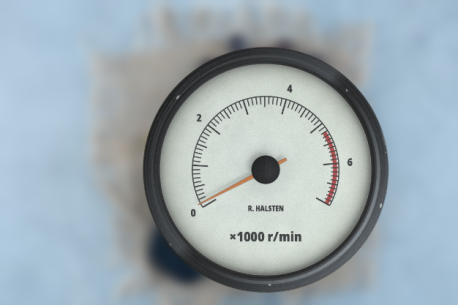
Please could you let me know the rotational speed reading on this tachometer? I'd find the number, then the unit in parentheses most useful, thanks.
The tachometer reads 100 (rpm)
